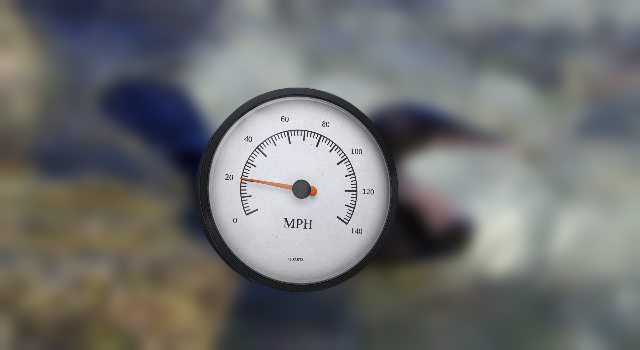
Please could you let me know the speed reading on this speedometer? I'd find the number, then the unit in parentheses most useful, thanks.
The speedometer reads 20 (mph)
